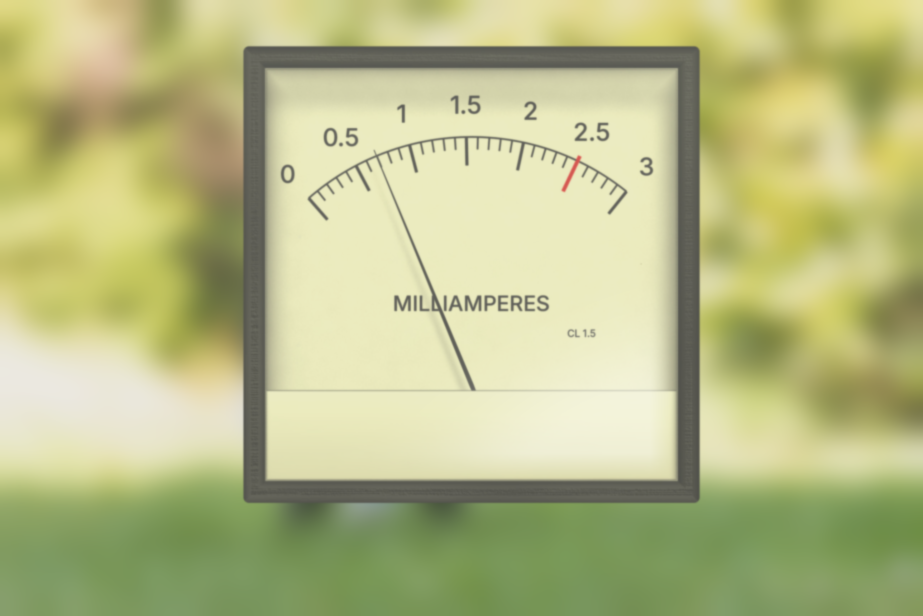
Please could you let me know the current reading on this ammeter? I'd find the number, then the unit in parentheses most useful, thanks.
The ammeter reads 0.7 (mA)
